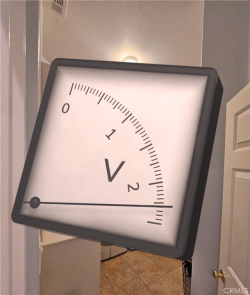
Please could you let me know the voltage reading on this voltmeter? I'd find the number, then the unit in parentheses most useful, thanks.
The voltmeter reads 2.3 (V)
